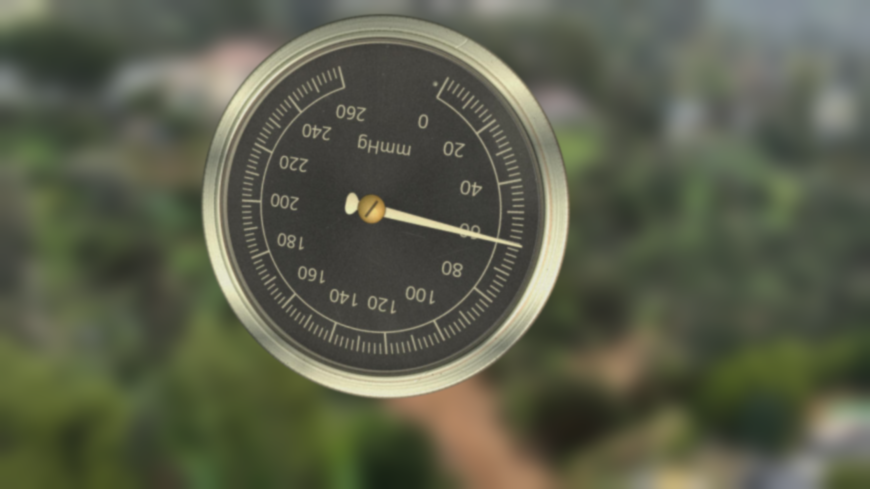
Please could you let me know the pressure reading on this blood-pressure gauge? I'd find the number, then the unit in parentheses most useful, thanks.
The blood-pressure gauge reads 60 (mmHg)
